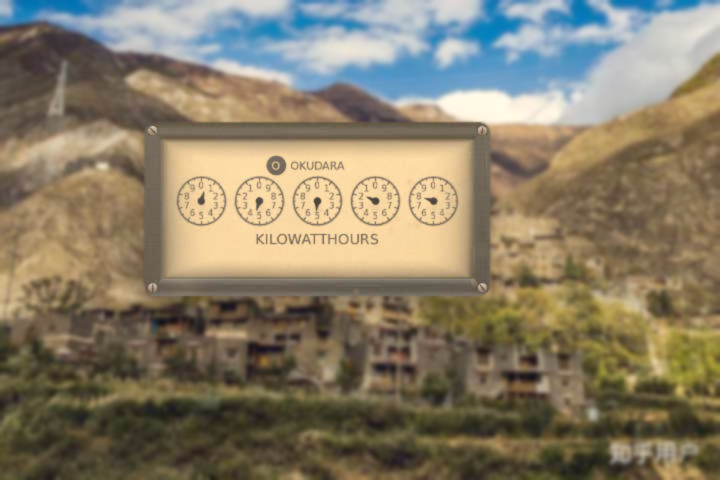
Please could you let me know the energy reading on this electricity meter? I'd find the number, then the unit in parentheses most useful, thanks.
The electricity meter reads 4518 (kWh)
